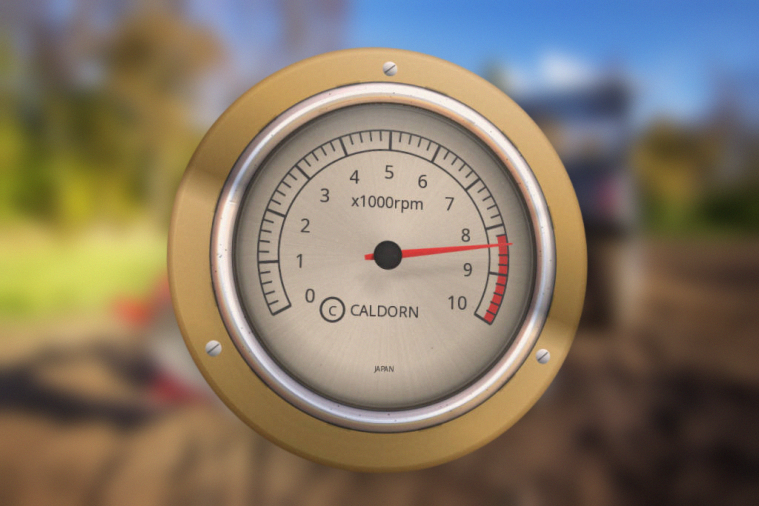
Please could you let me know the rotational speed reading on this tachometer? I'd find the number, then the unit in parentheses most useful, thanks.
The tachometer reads 8400 (rpm)
